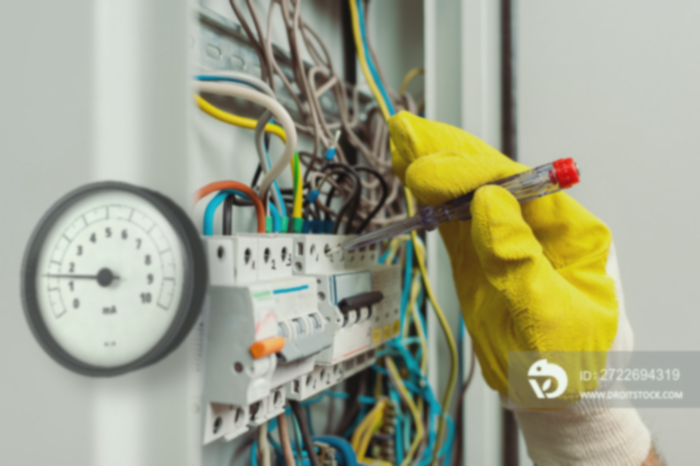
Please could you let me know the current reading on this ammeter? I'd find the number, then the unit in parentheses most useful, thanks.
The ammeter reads 1.5 (mA)
